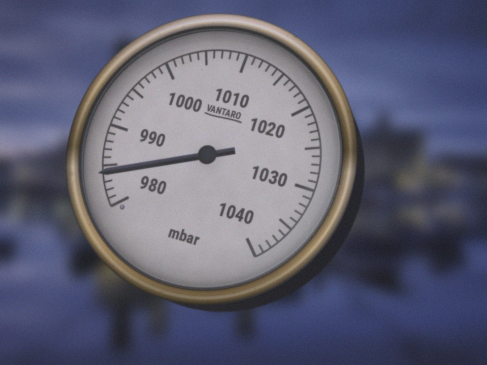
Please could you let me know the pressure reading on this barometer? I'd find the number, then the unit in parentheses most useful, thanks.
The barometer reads 984 (mbar)
